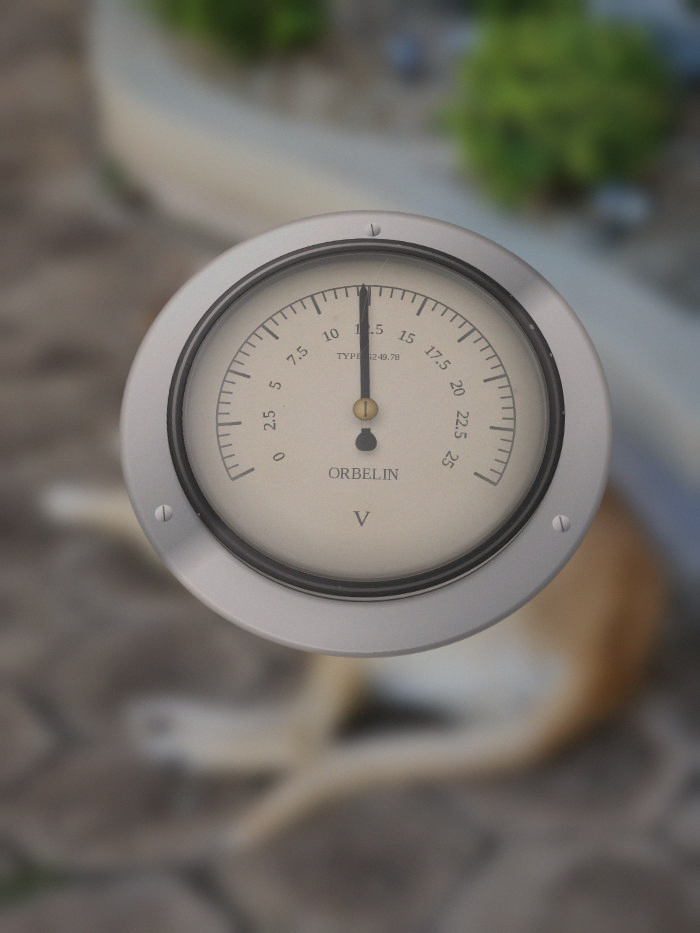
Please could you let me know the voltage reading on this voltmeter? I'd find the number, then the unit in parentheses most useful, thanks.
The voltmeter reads 12.25 (V)
